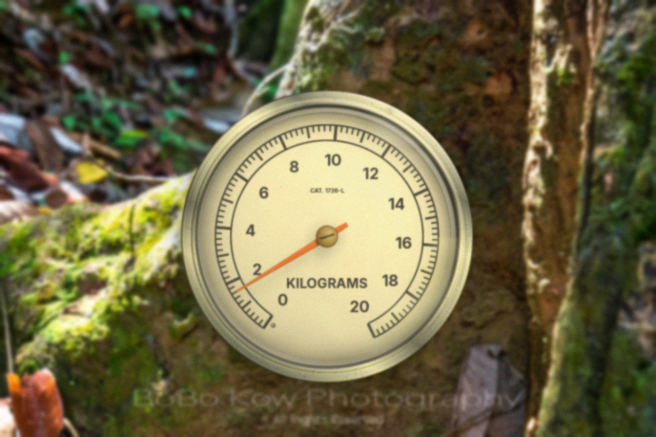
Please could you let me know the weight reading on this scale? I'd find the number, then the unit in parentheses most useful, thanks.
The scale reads 1.6 (kg)
